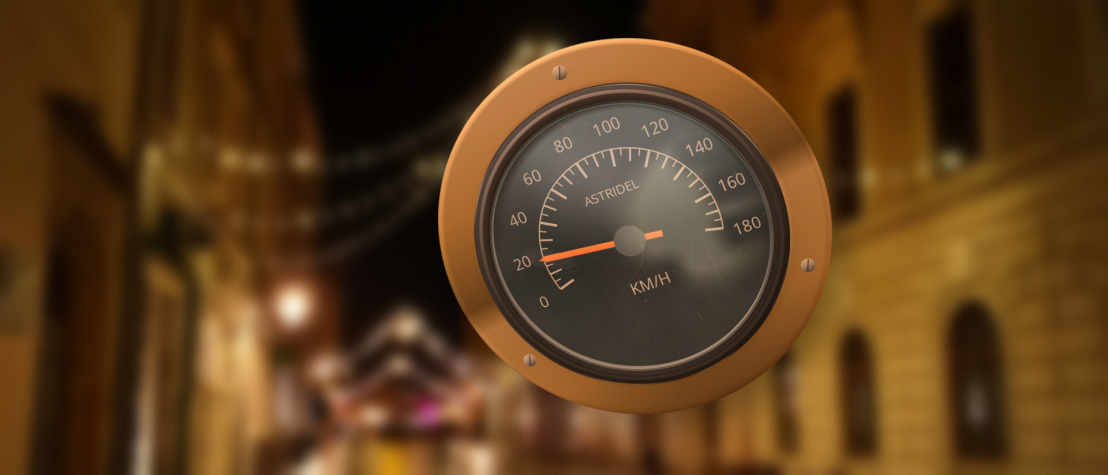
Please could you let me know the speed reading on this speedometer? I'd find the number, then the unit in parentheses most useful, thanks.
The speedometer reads 20 (km/h)
